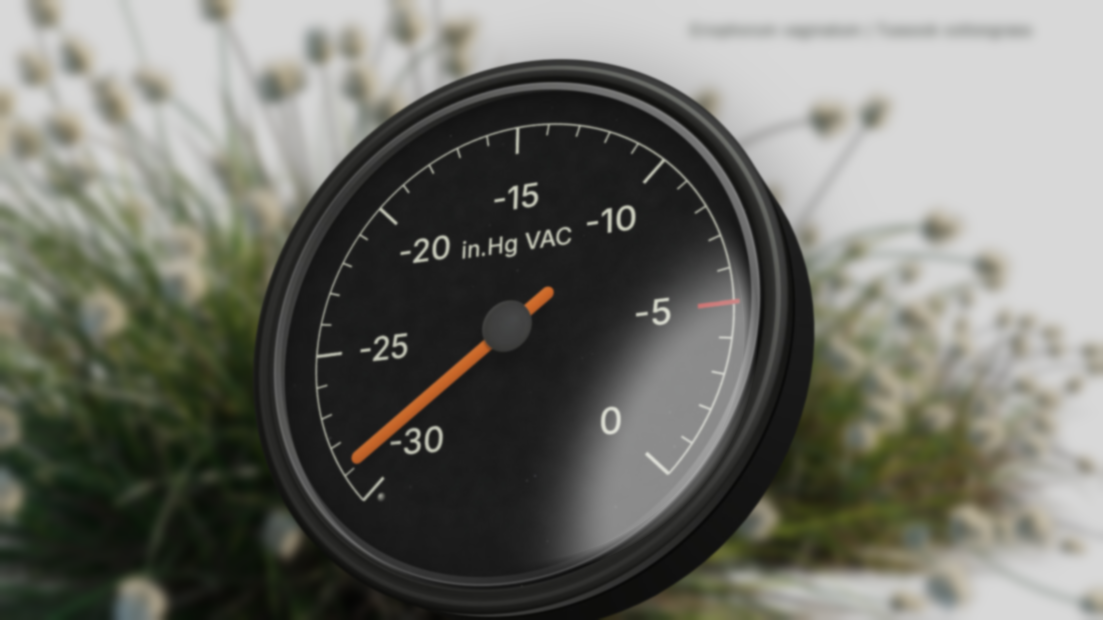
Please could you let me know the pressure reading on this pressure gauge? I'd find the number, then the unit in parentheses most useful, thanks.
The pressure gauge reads -29 (inHg)
